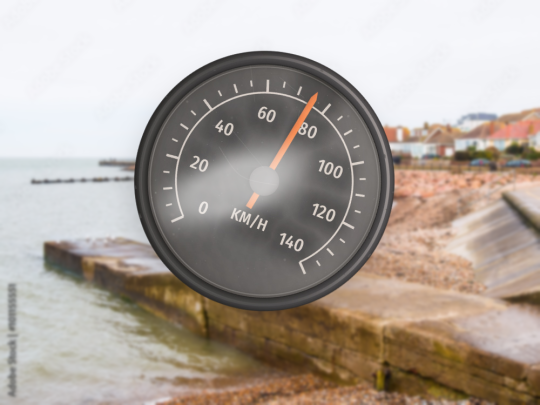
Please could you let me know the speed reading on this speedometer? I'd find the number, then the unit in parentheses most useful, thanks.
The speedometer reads 75 (km/h)
